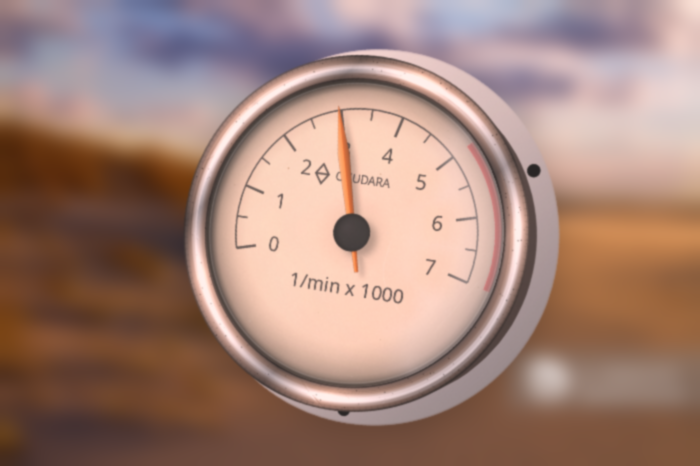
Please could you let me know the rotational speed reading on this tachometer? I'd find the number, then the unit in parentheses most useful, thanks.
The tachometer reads 3000 (rpm)
